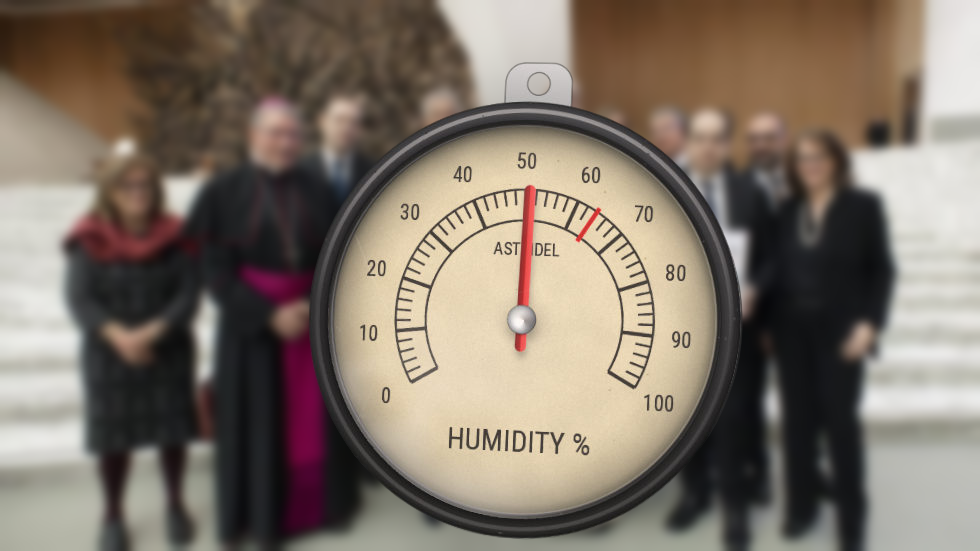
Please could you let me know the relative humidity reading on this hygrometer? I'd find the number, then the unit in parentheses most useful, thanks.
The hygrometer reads 51 (%)
